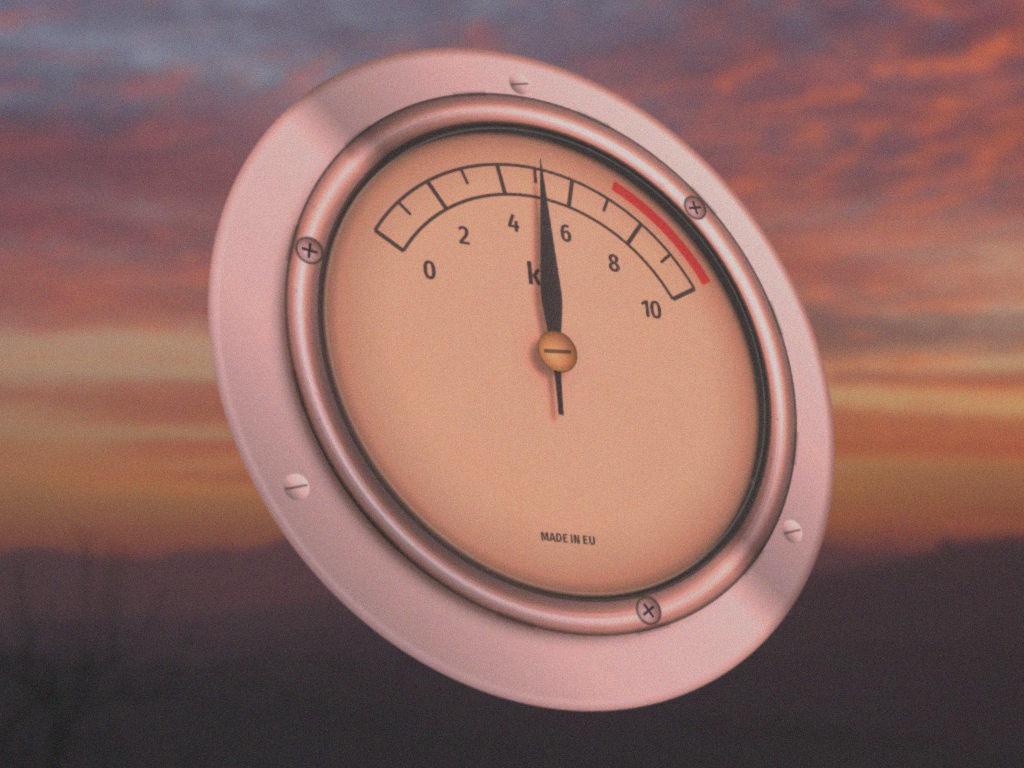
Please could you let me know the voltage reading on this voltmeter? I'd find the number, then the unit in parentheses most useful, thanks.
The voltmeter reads 5 (kV)
